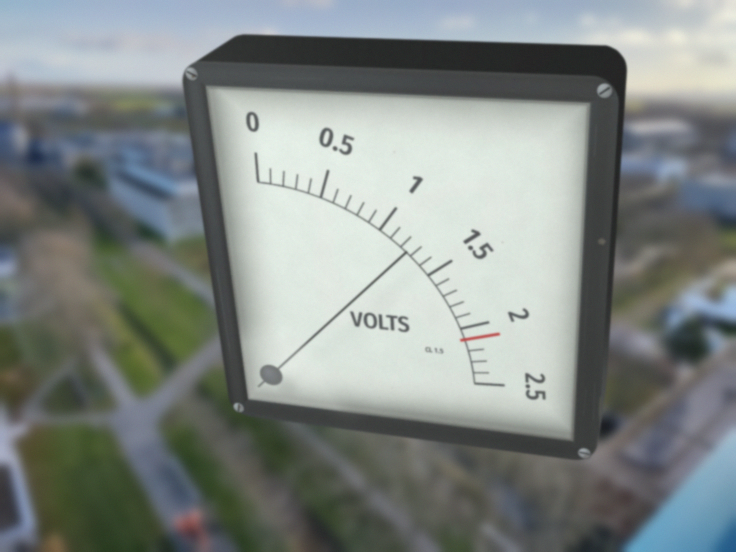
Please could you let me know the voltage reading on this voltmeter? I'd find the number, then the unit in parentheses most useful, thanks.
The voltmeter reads 1.25 (V)
